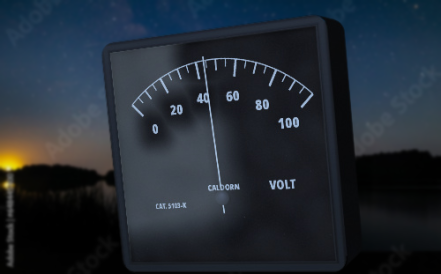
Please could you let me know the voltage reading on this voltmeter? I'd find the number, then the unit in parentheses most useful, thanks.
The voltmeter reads 45 (V)
